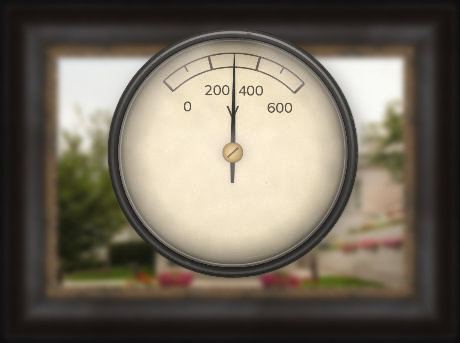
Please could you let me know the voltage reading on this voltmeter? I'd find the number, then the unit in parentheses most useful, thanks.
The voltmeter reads 300 (V)
